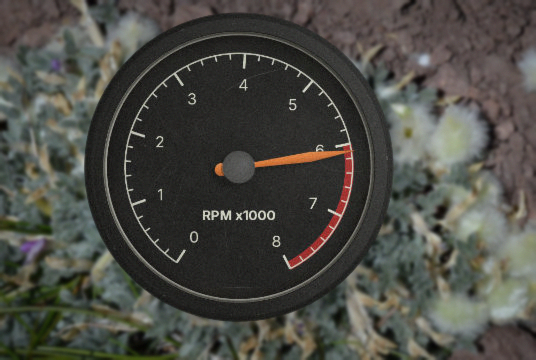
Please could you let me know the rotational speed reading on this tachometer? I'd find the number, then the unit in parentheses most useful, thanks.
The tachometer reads 6100 (rpm)
